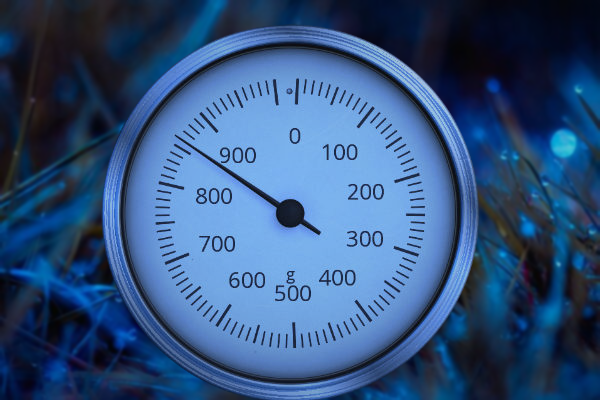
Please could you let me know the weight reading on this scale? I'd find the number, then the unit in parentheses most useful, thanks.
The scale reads 860 (g)
